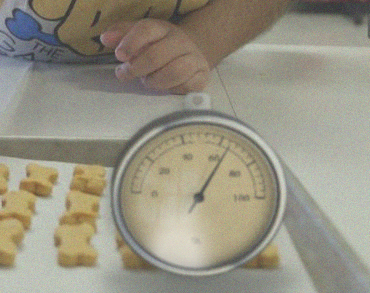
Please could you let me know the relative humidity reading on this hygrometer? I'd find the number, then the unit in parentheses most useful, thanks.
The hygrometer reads 64 (%)
